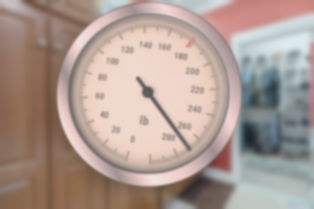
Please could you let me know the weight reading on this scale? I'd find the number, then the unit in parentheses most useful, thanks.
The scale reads 270 (lb)
